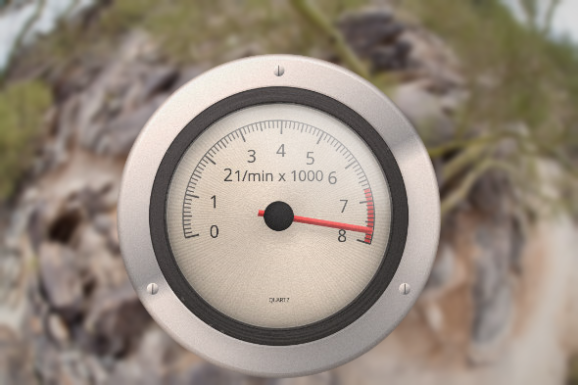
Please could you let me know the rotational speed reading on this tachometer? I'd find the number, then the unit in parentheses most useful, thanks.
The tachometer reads 7700 (rpm)
